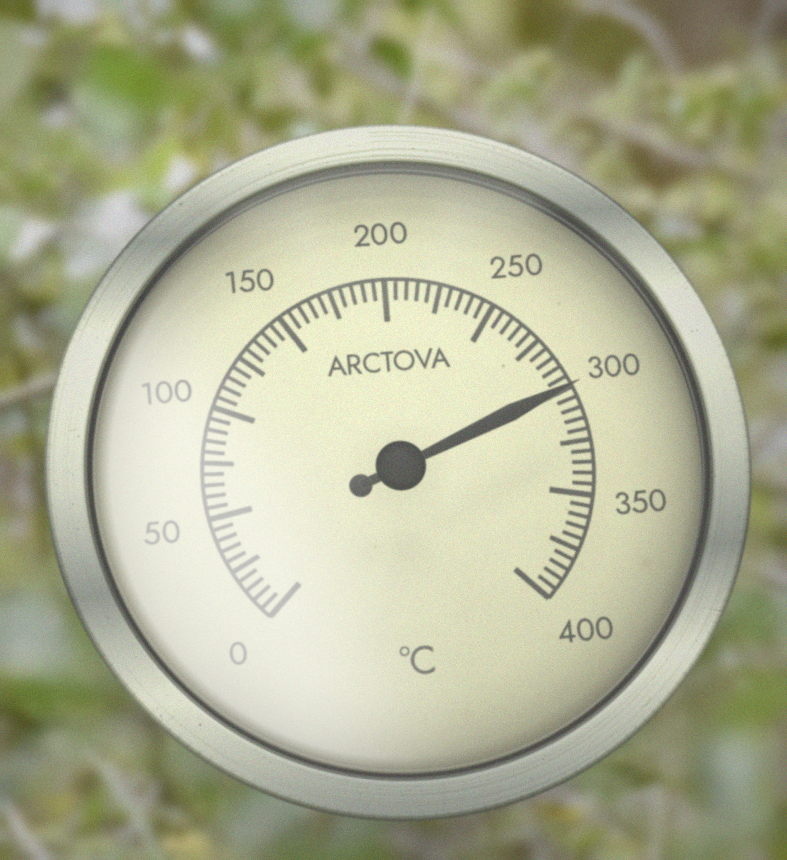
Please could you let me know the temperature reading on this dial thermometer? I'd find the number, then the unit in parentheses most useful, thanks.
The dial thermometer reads 300 (°C)
